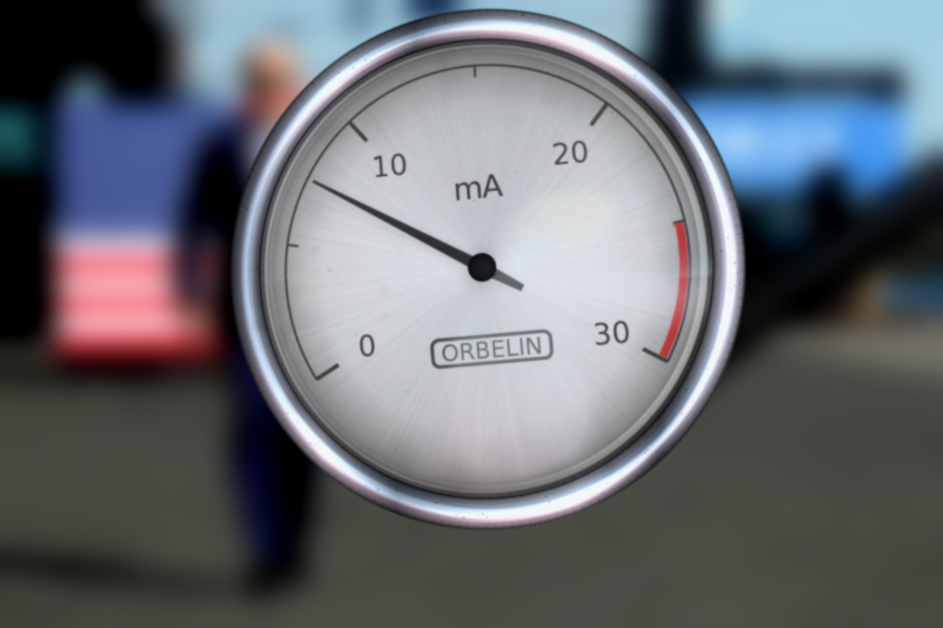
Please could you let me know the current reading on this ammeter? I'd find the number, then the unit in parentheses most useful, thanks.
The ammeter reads 7.5 (mA)
